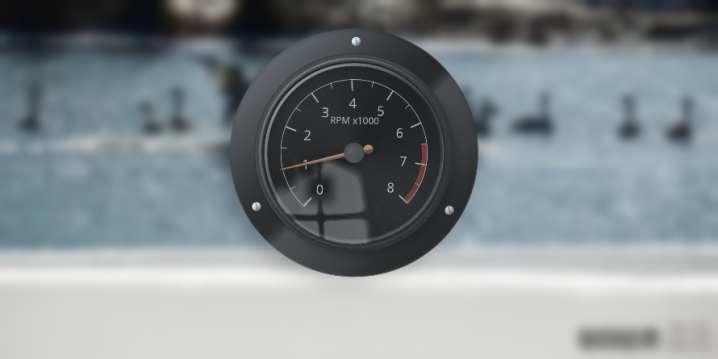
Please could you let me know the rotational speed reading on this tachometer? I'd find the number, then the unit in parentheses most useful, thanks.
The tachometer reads 1000 (rpm)
